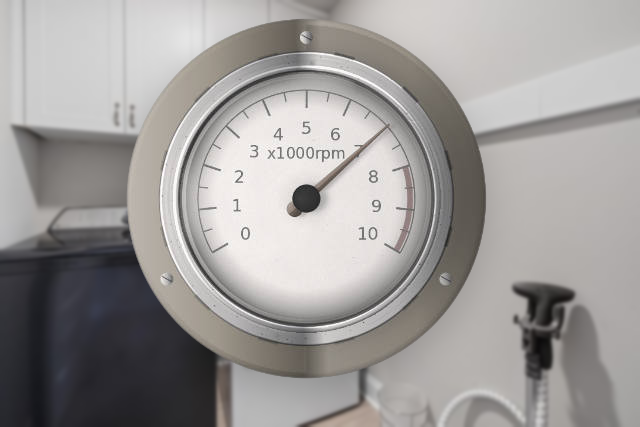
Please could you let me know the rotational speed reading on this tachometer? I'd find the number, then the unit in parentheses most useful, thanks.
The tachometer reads 7000 (rpm)
